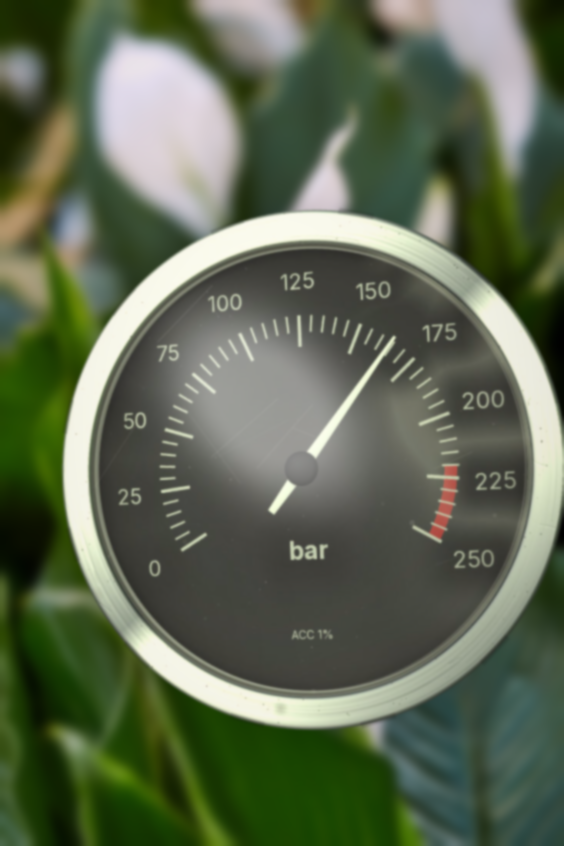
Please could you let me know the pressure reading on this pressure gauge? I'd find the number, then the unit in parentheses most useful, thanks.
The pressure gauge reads 165 (bar)
